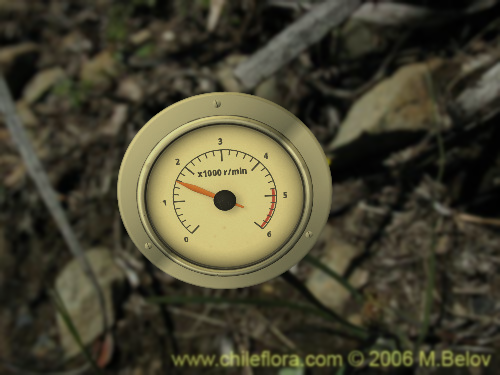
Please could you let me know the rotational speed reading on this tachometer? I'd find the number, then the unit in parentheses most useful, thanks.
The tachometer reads 1600 (rpm)
